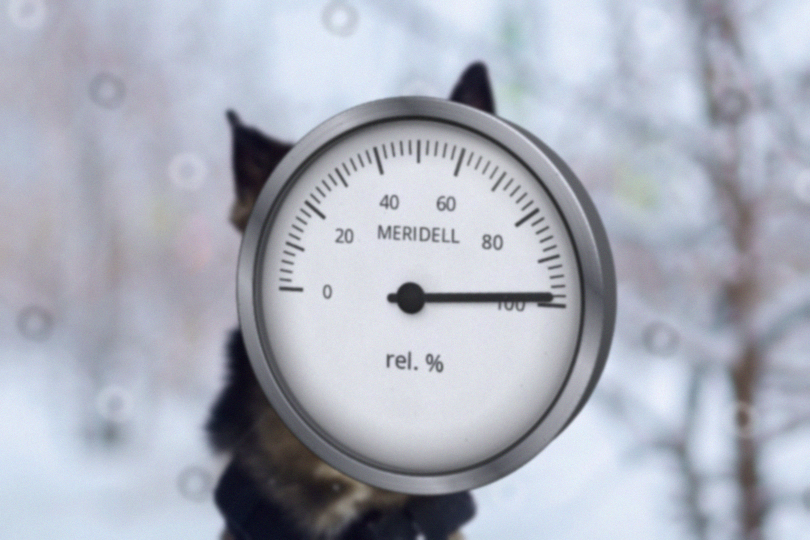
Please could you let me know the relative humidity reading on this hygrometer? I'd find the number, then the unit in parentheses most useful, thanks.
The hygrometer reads 98 (%)
